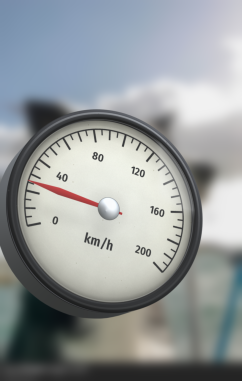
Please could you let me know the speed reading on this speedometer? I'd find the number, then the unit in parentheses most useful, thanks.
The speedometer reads 25 (km/h)
